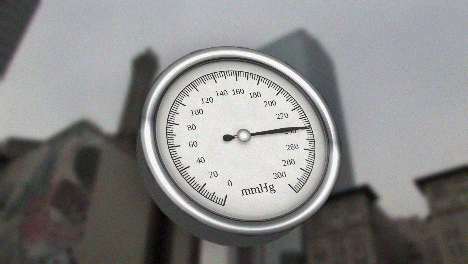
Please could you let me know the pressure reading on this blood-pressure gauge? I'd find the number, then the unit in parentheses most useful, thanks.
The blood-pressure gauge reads 240 (mmHg)
